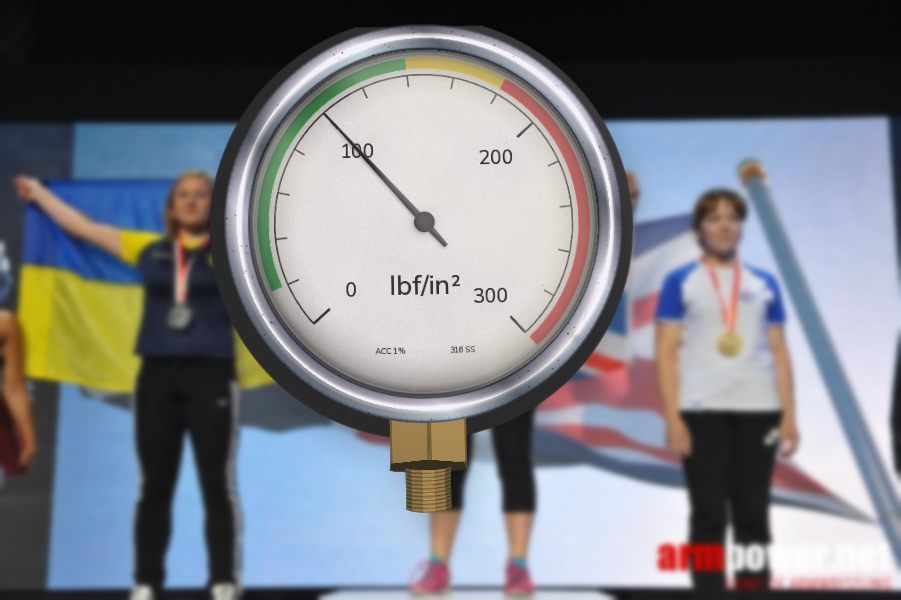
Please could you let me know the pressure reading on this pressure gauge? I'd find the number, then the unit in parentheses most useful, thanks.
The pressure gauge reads 100 (psi)
